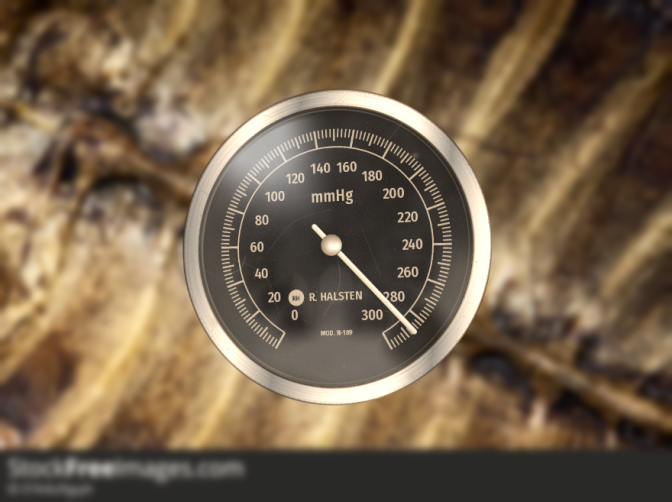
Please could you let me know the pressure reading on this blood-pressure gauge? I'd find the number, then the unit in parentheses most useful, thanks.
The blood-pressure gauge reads 286 (mmHg)
